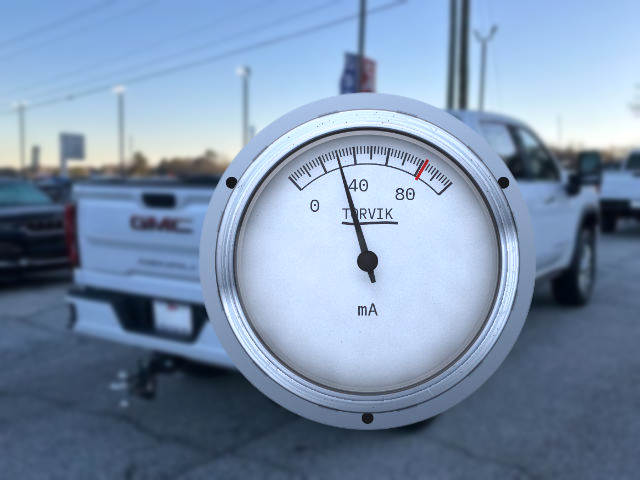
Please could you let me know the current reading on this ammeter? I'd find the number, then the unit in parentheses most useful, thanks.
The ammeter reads 30 (mA)
